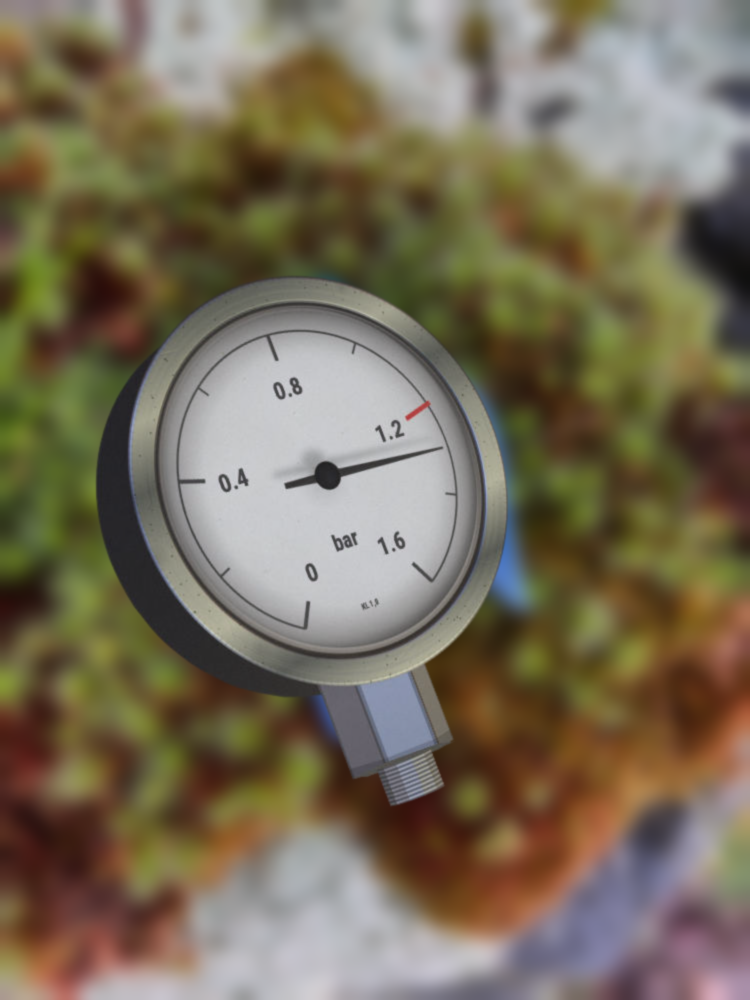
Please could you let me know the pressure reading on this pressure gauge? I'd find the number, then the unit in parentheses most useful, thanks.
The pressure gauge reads 1.3 (bar)
